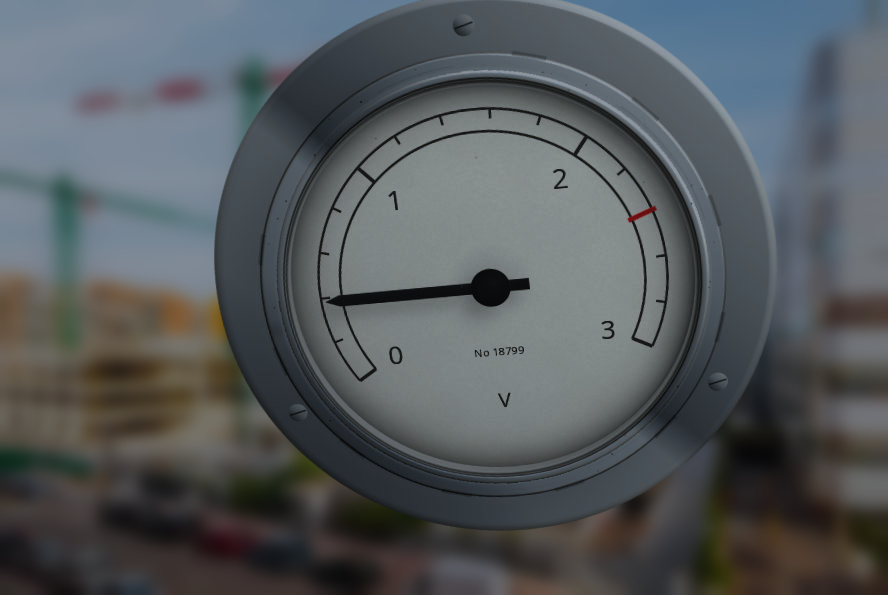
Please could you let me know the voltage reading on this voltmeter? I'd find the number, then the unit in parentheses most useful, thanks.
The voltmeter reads 0.4 (V)
